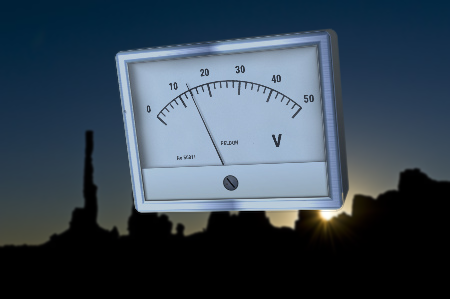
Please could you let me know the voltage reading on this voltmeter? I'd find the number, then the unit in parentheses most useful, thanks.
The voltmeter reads 14 (V)
